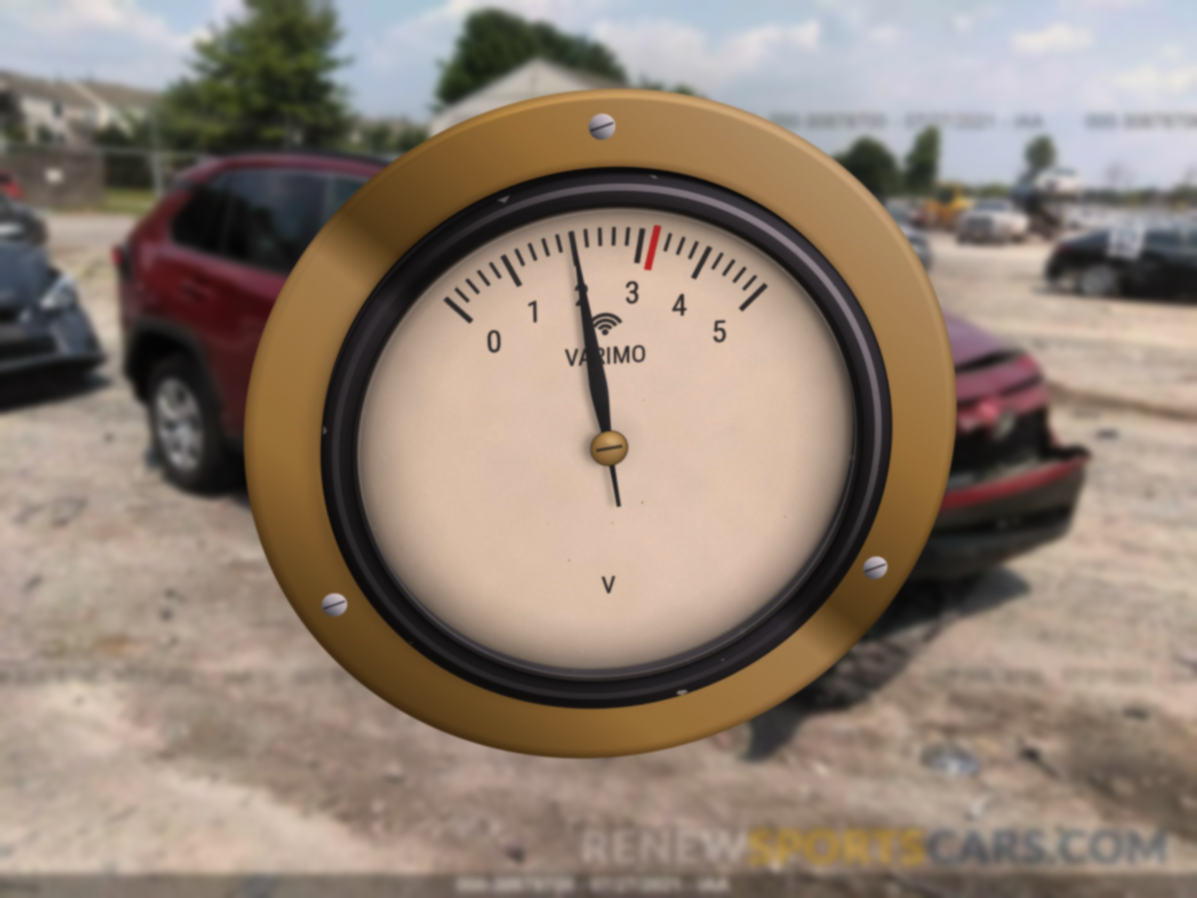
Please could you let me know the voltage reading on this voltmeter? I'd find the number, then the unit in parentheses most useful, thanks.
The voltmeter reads 2 (V)
